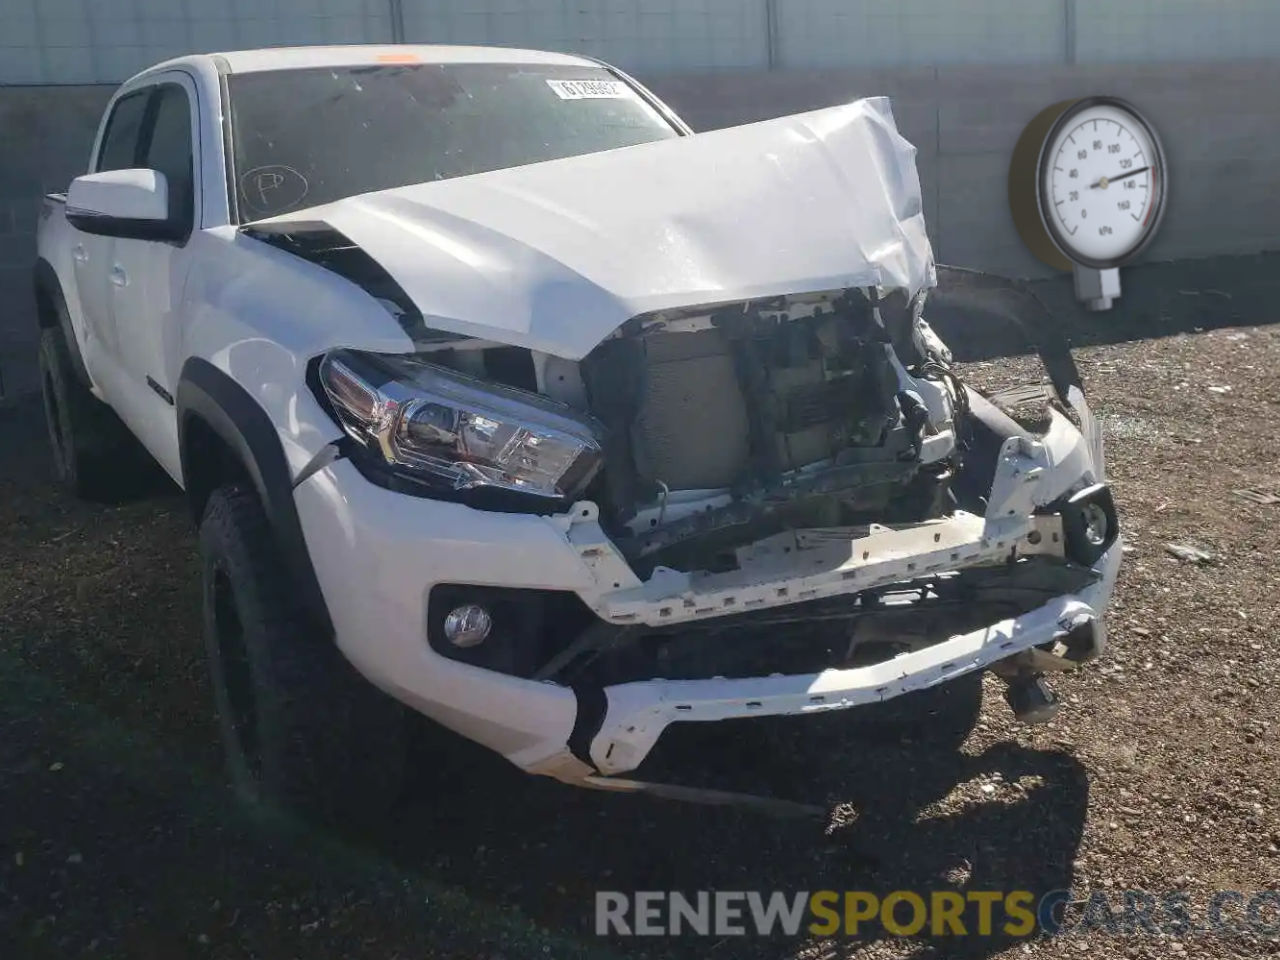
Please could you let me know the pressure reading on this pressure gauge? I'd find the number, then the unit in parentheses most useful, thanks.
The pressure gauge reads 130 (kPa)
